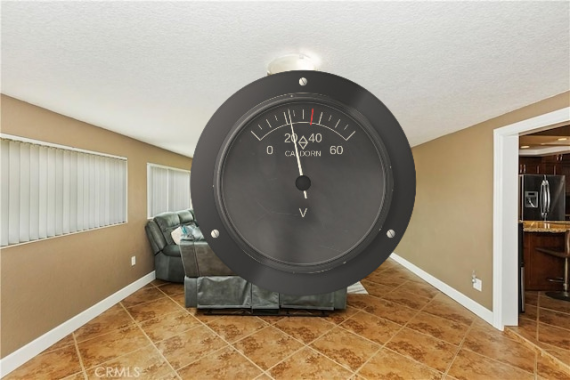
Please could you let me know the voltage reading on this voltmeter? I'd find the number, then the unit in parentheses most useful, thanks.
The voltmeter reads 22.5 (V)
